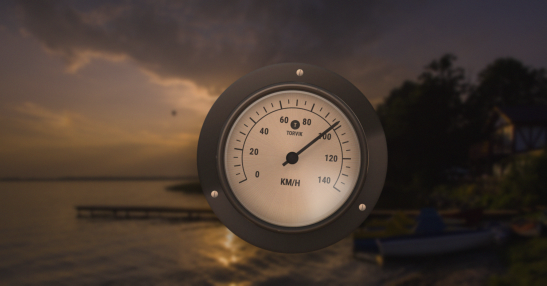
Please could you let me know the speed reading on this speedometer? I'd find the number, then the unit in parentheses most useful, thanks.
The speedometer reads 97.5 (km/h)
